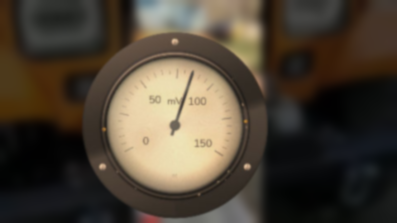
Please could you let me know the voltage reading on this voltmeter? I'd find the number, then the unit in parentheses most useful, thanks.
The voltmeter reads 85 (mV)
